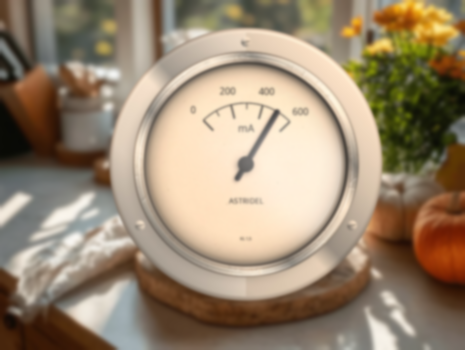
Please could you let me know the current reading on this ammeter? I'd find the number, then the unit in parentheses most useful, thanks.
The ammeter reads 500 (mA)
